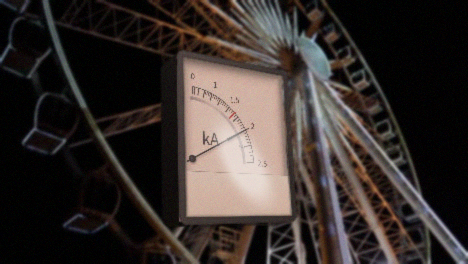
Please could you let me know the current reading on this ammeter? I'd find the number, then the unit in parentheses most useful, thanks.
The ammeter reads 2 (kA)
